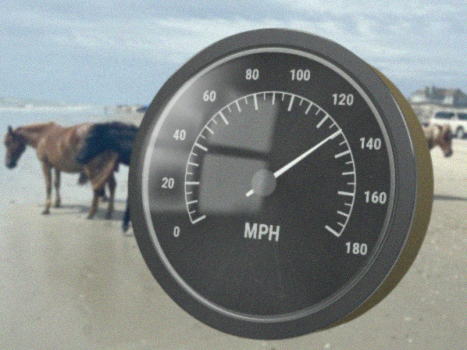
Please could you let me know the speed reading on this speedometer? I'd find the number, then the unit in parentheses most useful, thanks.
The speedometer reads 130 (mph)
